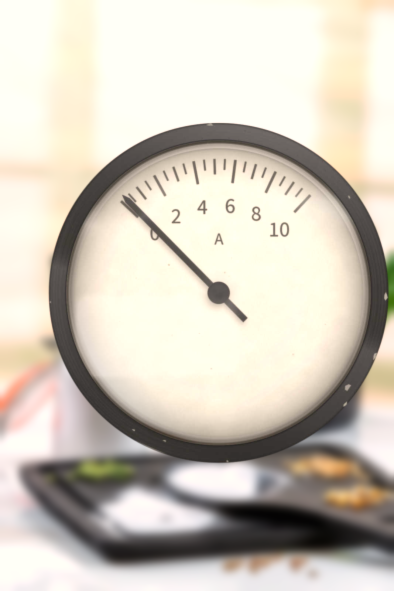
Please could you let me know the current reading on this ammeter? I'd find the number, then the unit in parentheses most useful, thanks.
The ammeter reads 0.25 (A)
